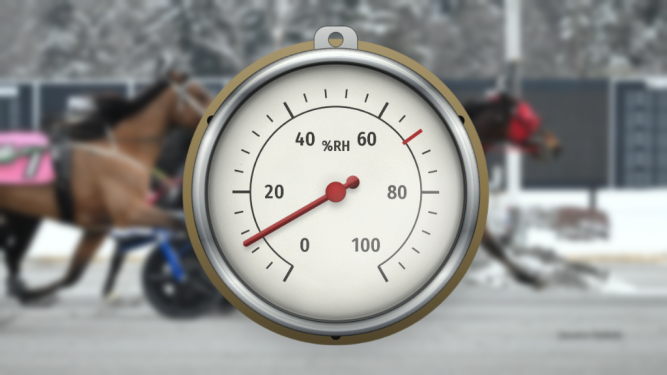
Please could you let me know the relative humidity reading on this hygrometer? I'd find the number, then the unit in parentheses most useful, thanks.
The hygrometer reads 10 (%)
